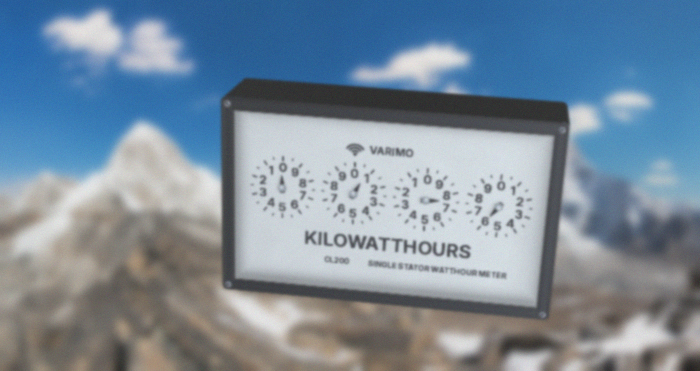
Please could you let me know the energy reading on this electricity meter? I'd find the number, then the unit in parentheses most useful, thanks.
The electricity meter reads 76 (kWh)
